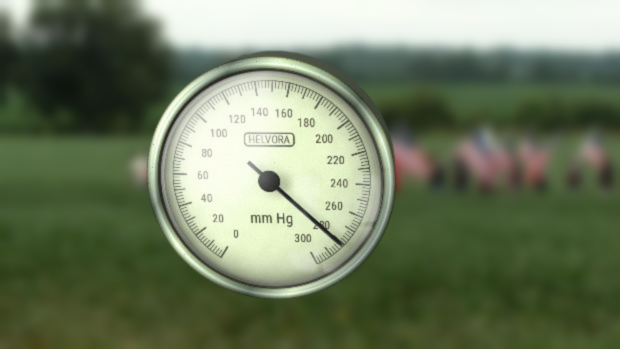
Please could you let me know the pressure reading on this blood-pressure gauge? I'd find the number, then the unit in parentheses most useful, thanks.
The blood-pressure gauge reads 280 (mmHg)
